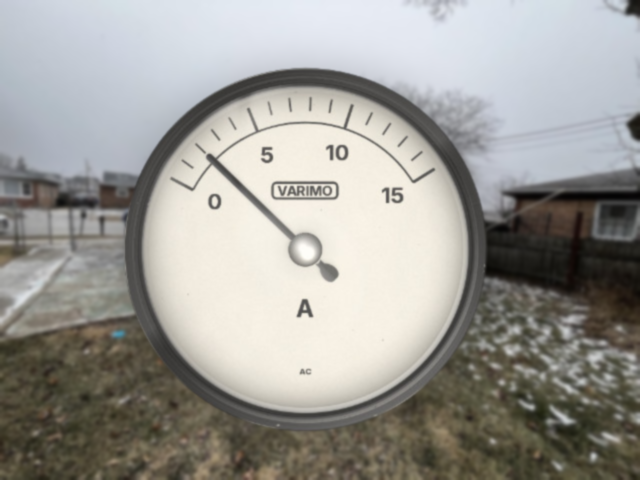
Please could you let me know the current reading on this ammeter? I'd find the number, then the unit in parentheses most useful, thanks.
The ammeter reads 2 (A)
